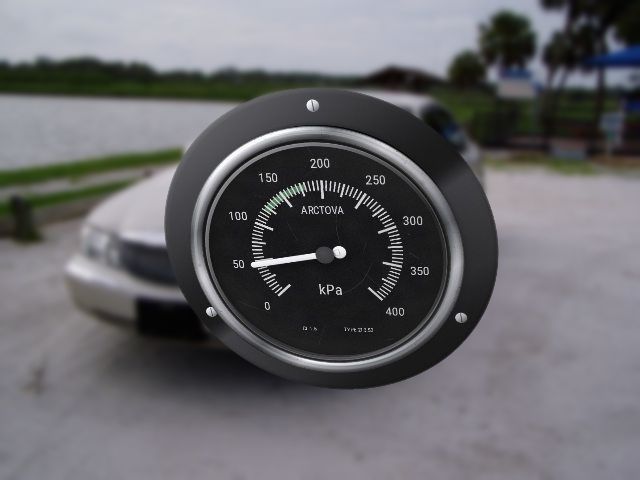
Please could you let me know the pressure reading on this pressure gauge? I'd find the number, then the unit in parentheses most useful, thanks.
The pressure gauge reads 50 (kPa)
